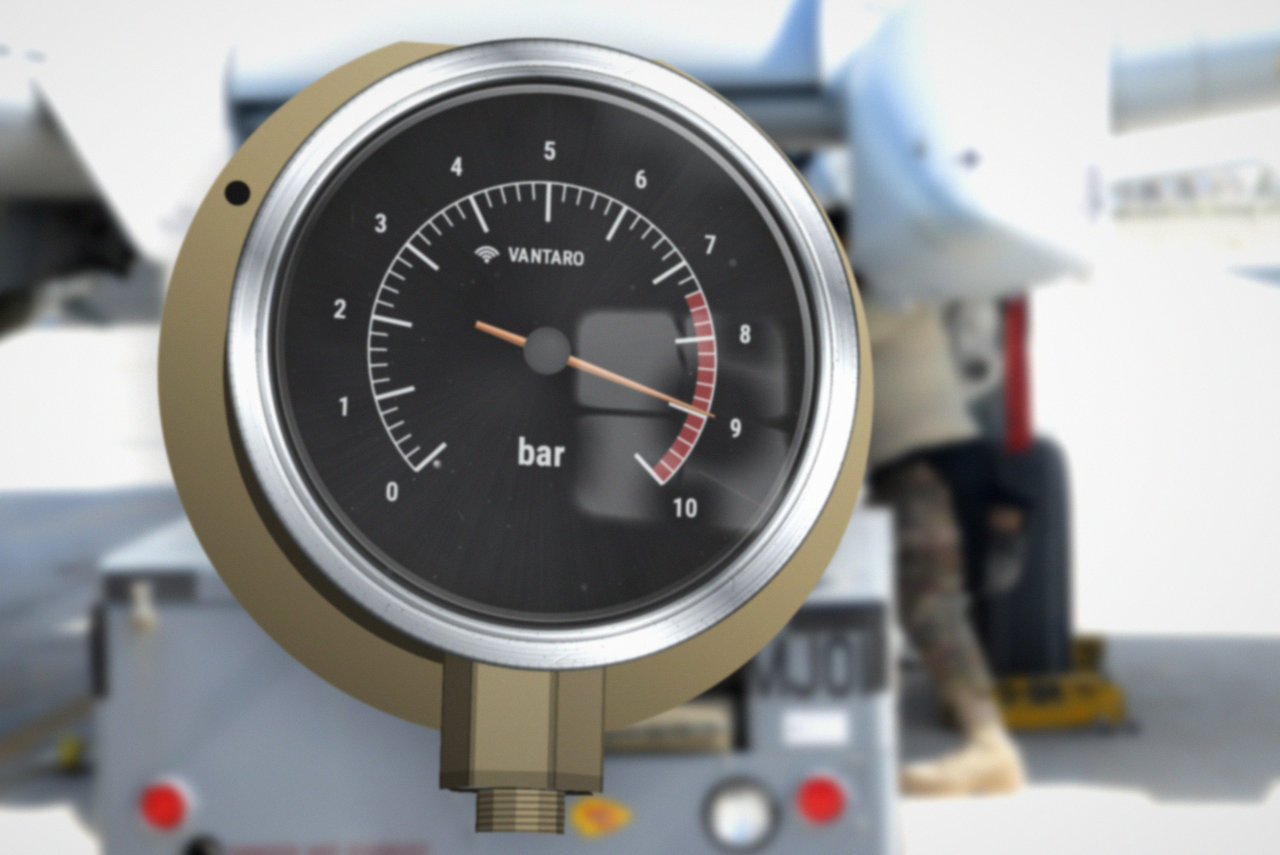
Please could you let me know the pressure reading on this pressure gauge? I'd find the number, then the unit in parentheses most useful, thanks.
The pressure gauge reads 9 (bar)
